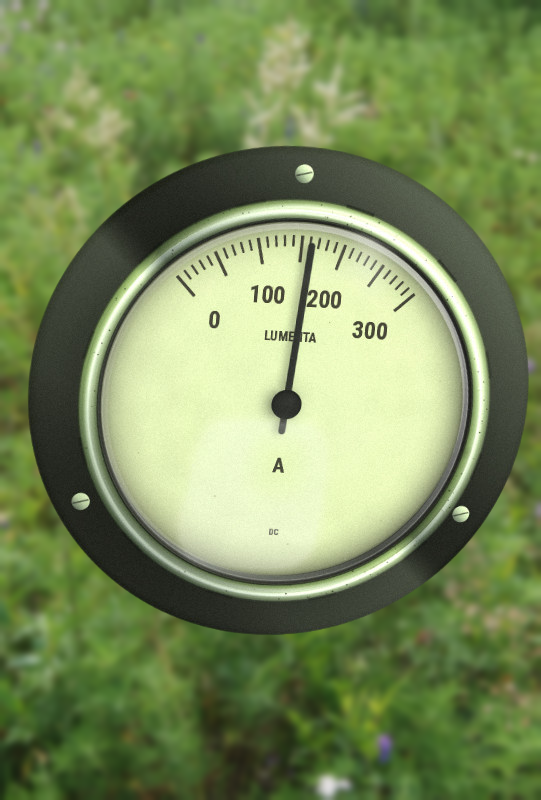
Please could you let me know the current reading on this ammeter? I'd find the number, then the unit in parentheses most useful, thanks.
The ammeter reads 160 (A)
